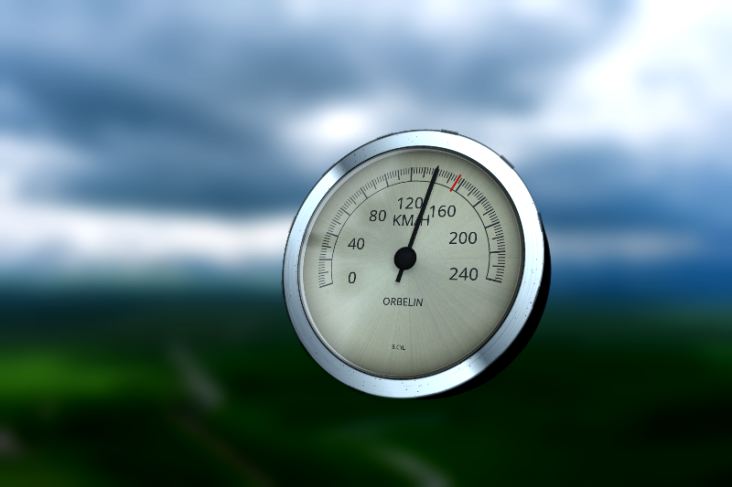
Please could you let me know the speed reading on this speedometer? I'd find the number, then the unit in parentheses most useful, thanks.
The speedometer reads 140 (km/h)
